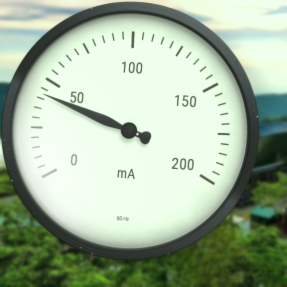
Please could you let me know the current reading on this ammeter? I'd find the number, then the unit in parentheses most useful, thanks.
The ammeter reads 42.5 (mA)
